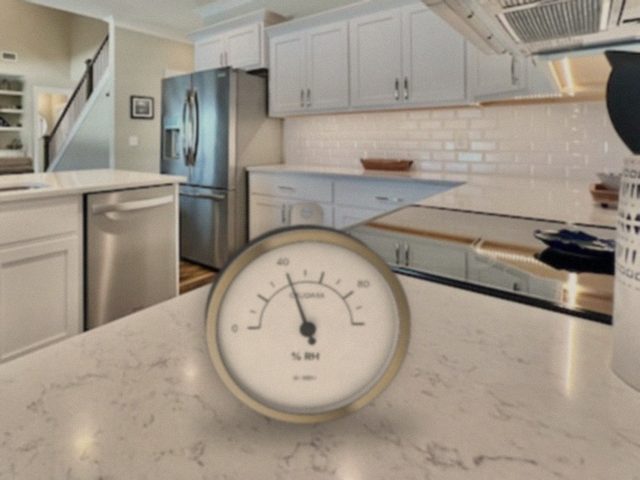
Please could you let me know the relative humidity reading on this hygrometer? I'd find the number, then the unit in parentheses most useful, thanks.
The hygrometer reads 40 (%)
